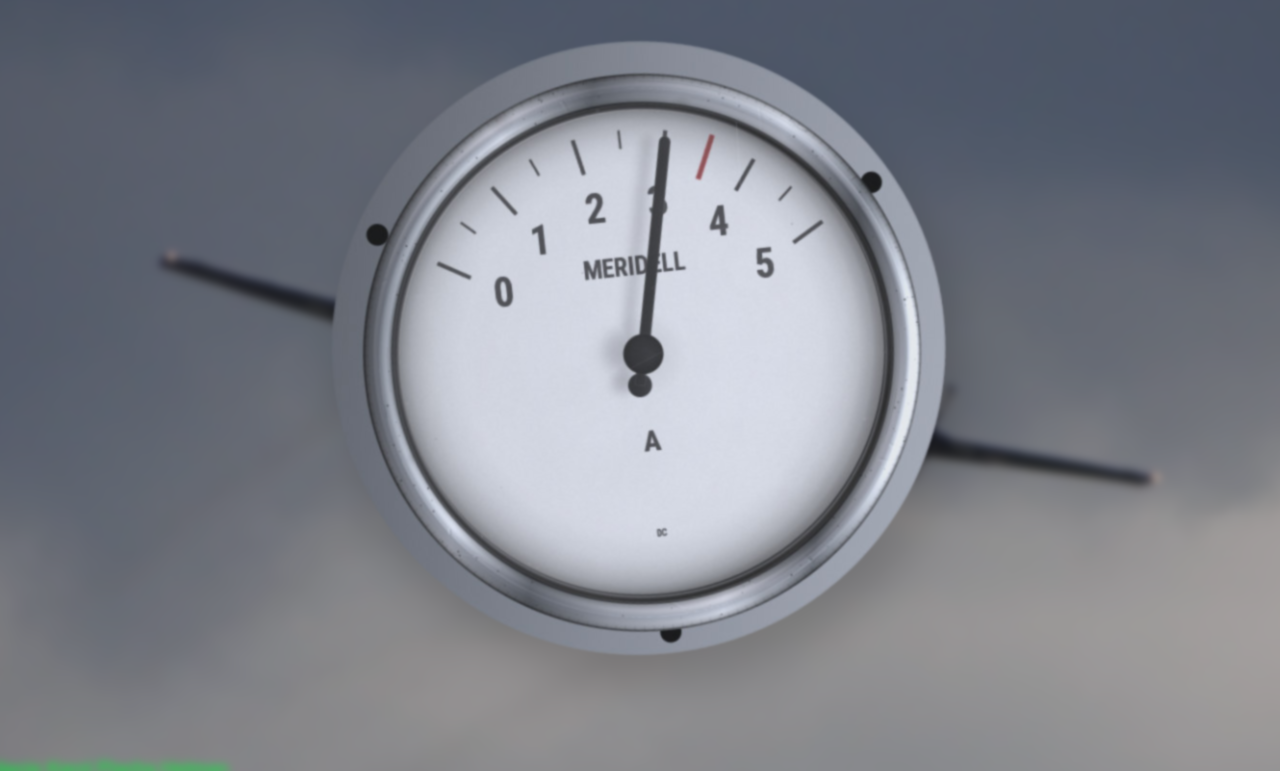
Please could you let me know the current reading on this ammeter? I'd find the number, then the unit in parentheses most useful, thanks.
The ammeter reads 3 (A)
